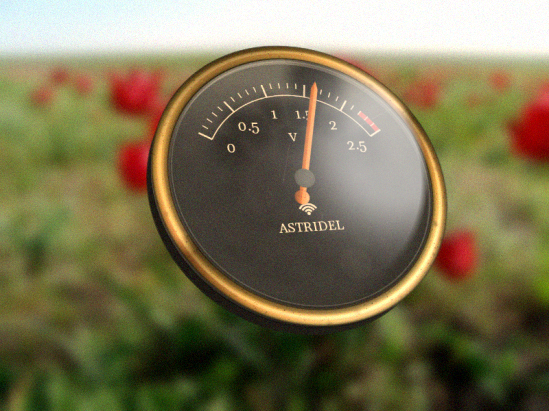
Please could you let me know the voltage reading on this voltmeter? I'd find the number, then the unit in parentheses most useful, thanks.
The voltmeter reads 1.6 (V)
